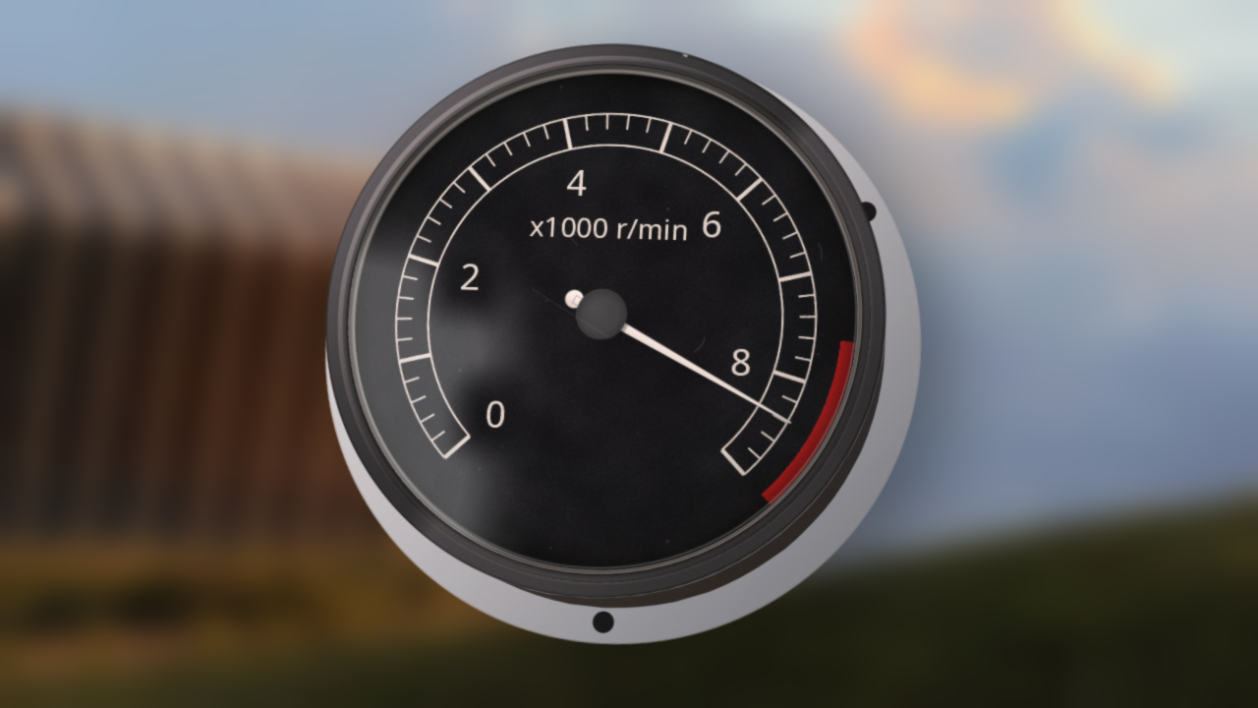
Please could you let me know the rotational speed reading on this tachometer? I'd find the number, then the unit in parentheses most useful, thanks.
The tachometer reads 8400 (rpm)
